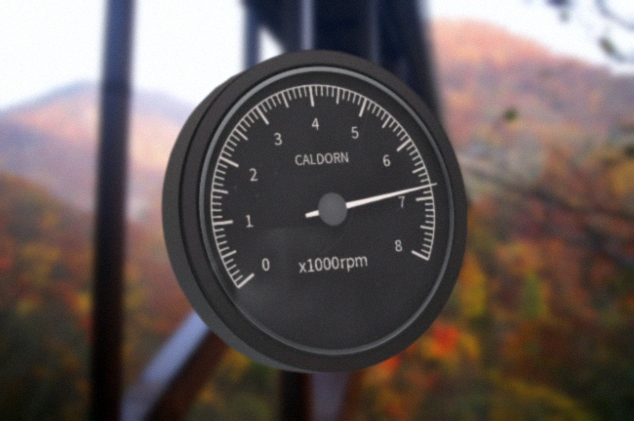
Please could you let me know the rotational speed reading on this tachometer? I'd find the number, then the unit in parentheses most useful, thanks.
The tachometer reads 6800 (rpm)
